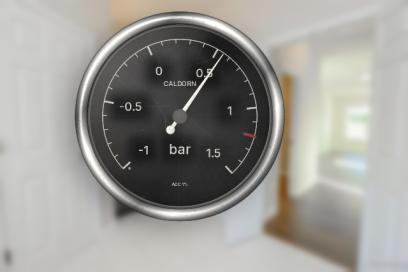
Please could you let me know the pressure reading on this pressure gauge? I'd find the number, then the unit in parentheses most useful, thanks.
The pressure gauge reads 0.55 (bar)
